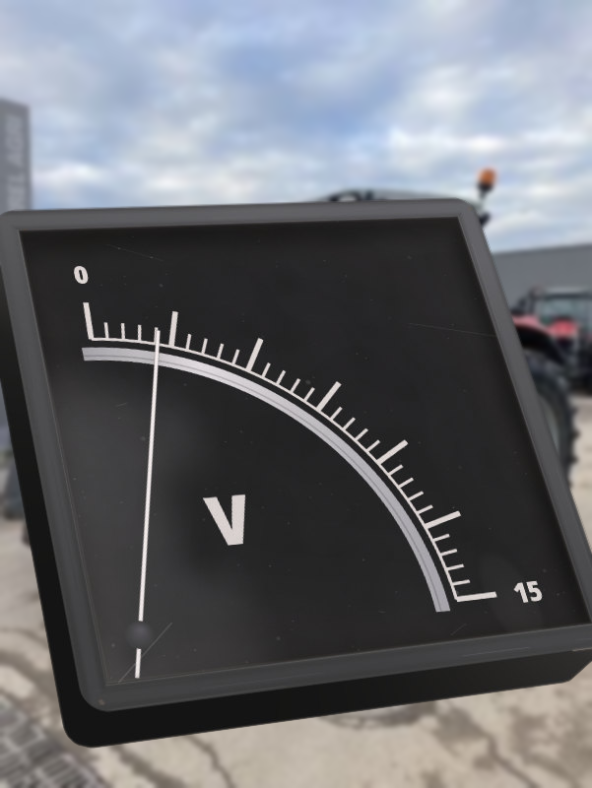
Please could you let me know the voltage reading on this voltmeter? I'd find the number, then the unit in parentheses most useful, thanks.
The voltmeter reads 2 (V)
